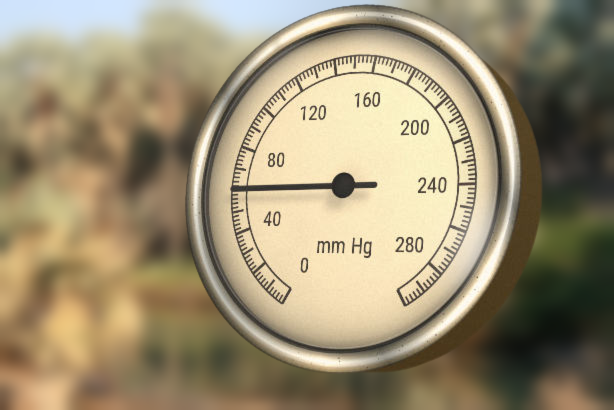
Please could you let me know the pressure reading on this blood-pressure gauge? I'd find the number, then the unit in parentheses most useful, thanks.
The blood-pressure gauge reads 60 (mmHg)
